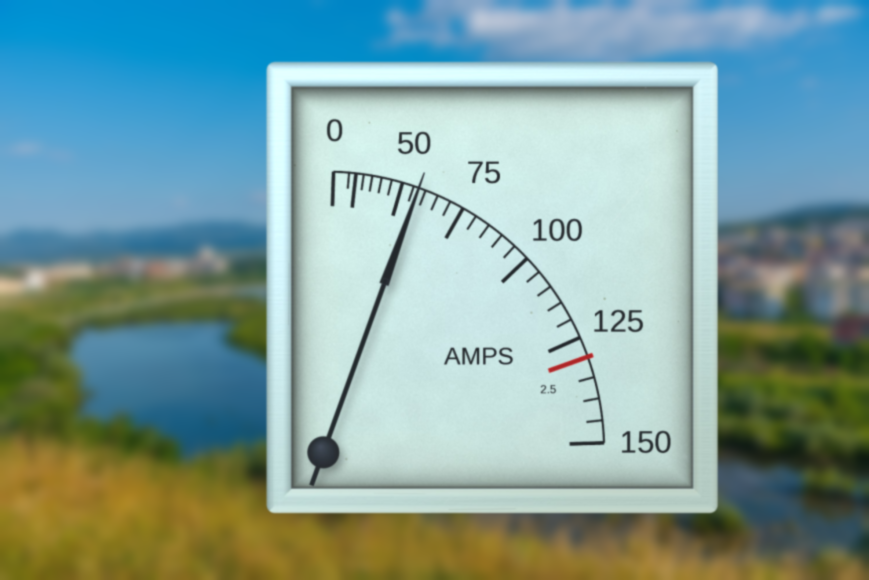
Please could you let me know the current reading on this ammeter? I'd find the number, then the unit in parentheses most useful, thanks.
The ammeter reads 57.5 (A)
